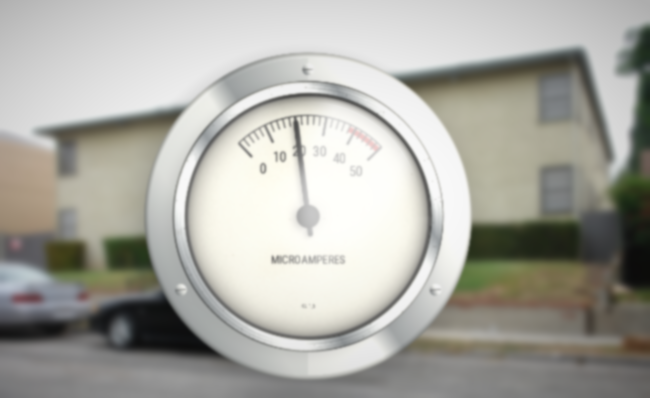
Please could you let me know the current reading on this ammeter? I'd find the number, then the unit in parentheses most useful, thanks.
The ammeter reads 20 (µA)
